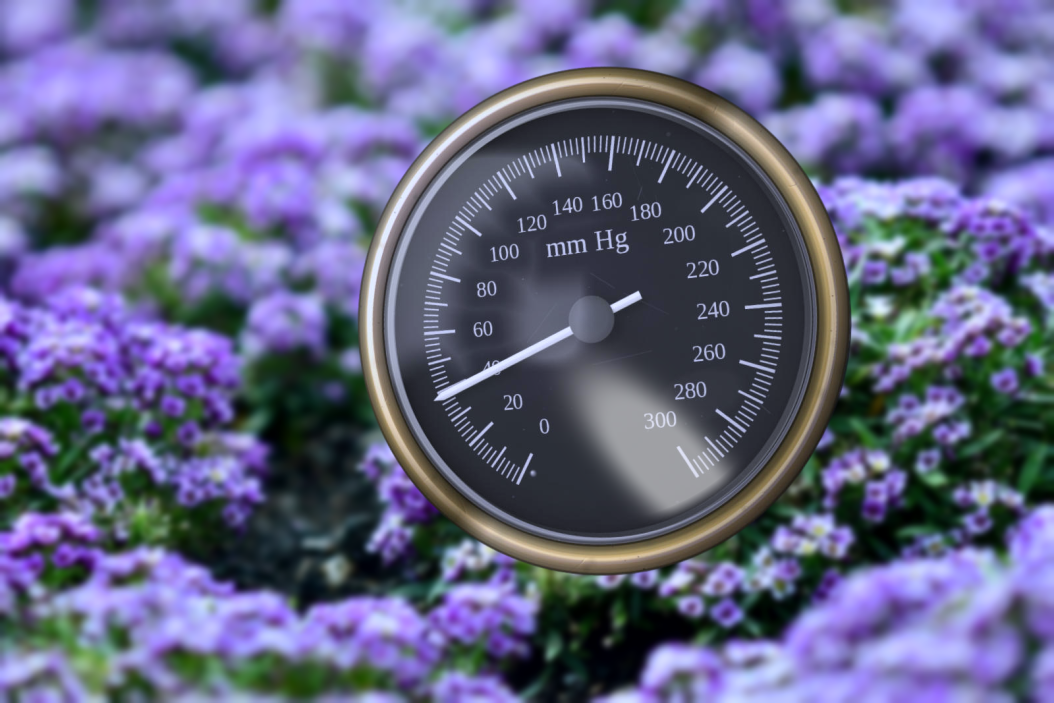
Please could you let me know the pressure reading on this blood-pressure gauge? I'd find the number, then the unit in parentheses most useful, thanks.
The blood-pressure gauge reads 38 (mmHg)
